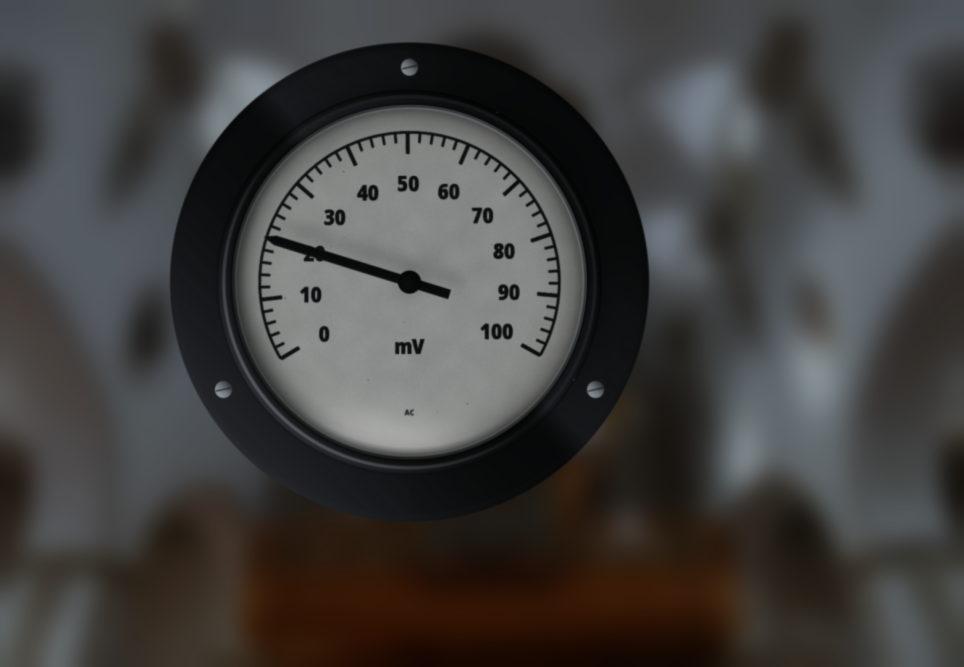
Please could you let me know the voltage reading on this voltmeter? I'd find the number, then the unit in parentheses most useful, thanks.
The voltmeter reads 20 (mV)
